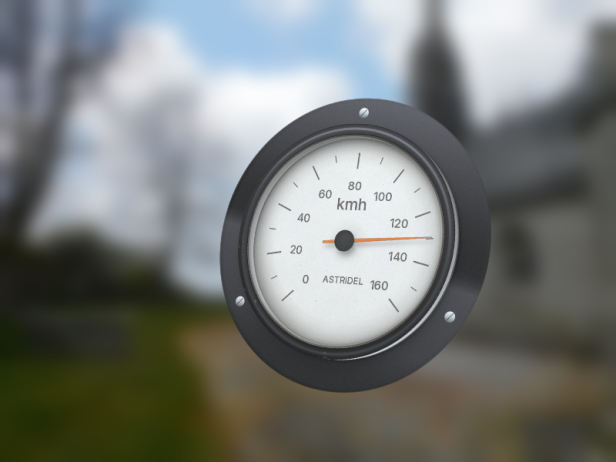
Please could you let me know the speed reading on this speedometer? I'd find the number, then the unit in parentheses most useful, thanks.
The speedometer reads 130 (km/h)
